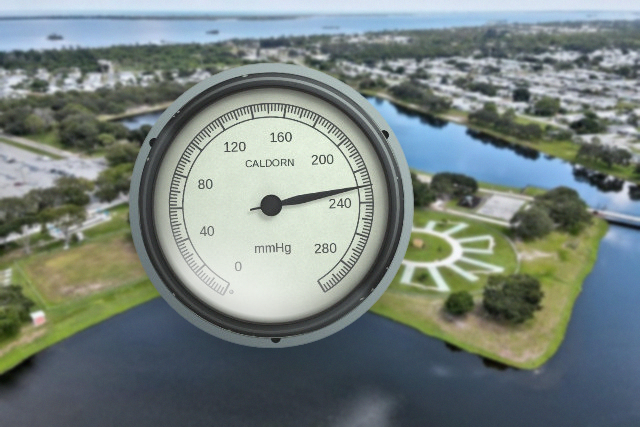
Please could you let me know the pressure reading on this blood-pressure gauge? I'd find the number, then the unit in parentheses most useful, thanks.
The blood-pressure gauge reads 230 (mmHg)
